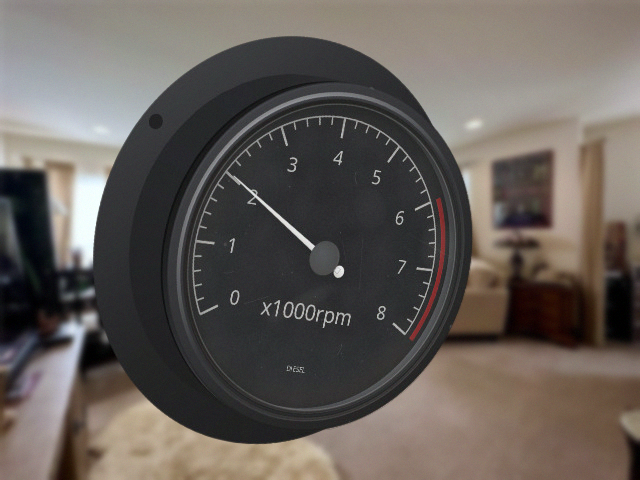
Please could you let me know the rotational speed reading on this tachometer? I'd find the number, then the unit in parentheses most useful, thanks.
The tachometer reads 2000 (rpm)
